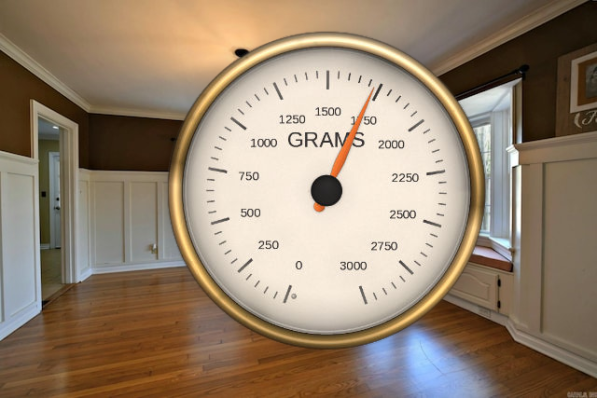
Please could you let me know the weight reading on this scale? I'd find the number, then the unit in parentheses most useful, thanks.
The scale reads 1725 (g)
